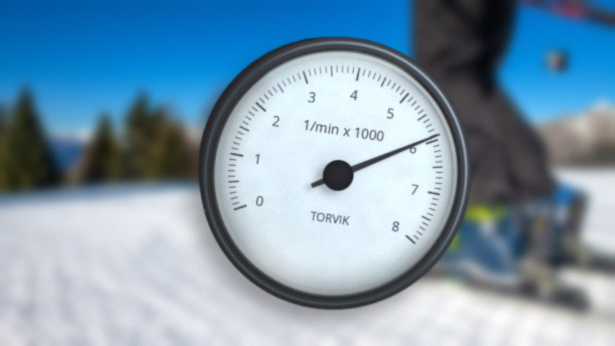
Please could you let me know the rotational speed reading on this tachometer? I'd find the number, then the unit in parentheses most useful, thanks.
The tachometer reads 5900 (rpm)
